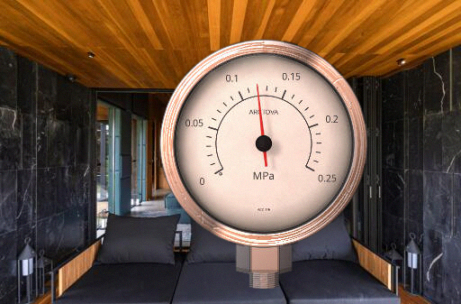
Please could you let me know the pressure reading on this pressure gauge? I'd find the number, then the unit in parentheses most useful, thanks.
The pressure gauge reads 0.12 (MPa)
